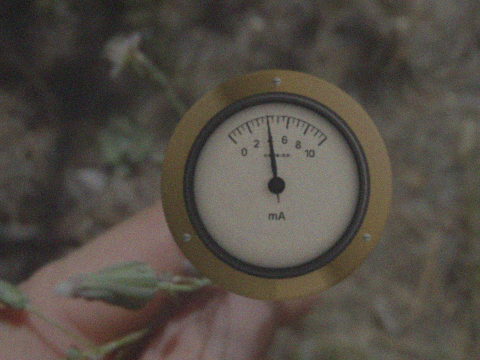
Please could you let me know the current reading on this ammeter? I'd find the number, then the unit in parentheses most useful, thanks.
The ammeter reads 4 (mA)
